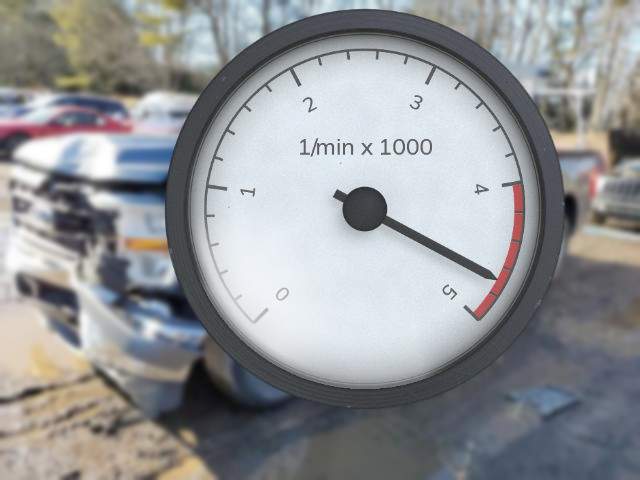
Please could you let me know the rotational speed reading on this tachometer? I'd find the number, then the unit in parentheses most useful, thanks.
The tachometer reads 4700 (rpm)
